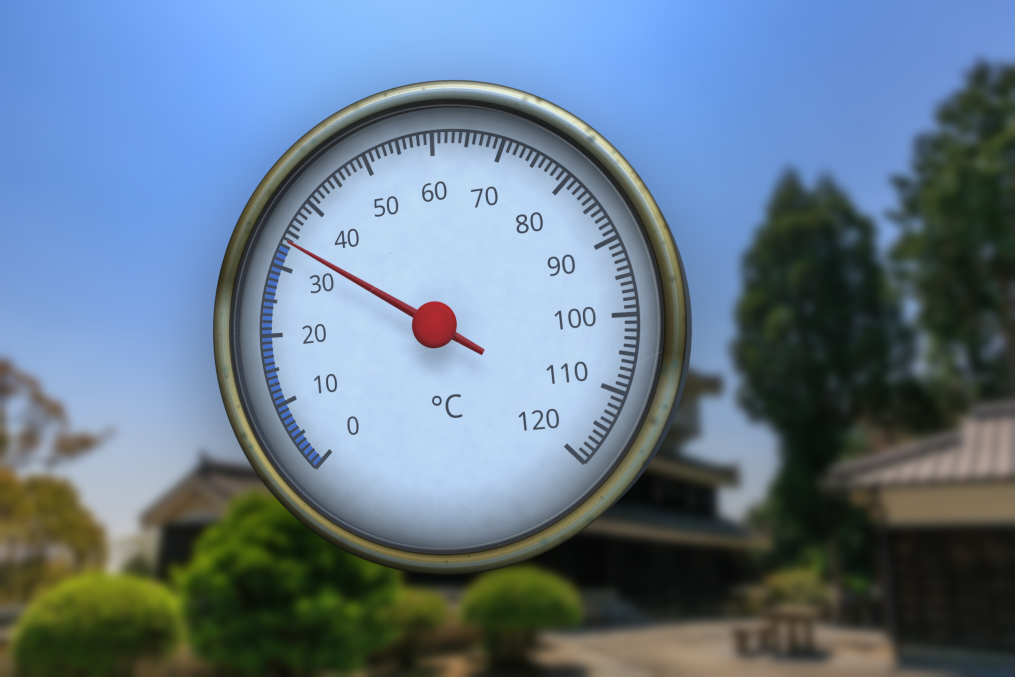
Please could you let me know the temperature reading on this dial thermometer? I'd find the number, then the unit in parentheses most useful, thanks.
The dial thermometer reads 34 (°C)
